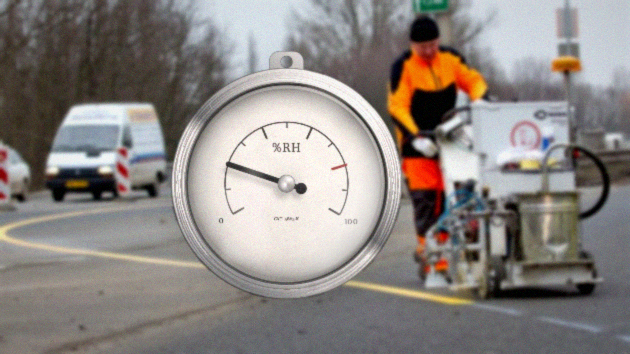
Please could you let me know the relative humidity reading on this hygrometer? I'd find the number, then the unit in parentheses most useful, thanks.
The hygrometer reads 20 (%)
